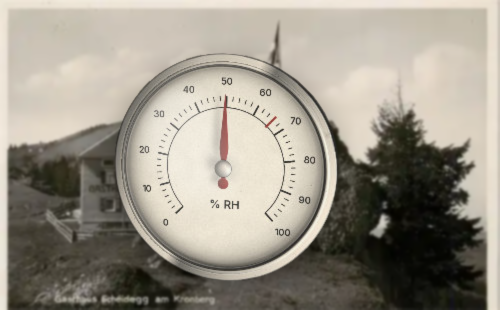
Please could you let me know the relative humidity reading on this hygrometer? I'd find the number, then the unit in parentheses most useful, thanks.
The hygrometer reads 50 (%)
